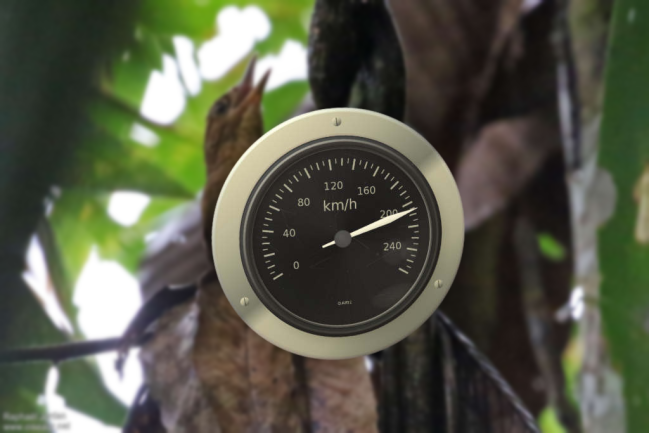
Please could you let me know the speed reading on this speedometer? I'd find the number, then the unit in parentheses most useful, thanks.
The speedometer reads 205 (km/h)
